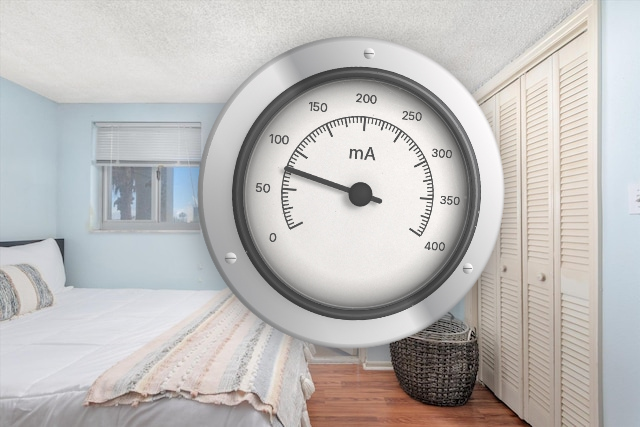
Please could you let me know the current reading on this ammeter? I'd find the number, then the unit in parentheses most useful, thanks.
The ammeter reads 75 (mA)
